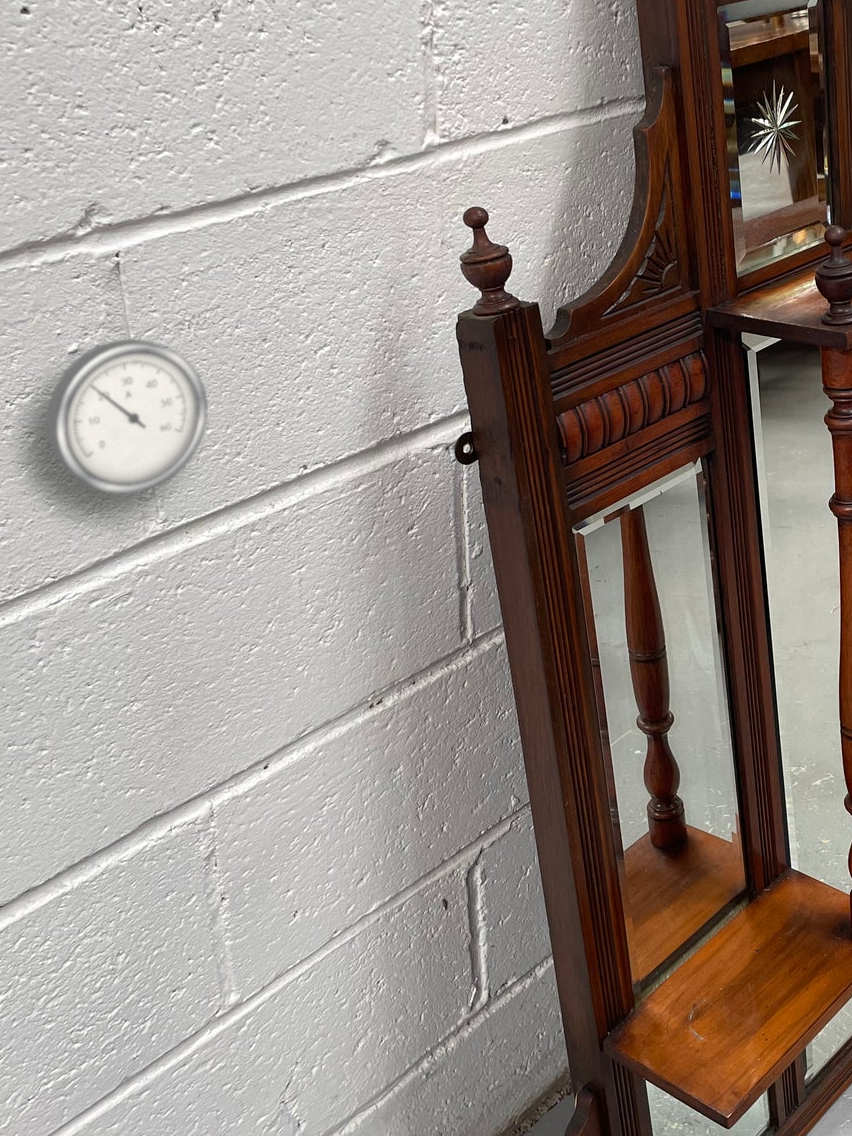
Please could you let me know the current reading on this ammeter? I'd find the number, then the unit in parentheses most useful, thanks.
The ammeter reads 20 (A)
